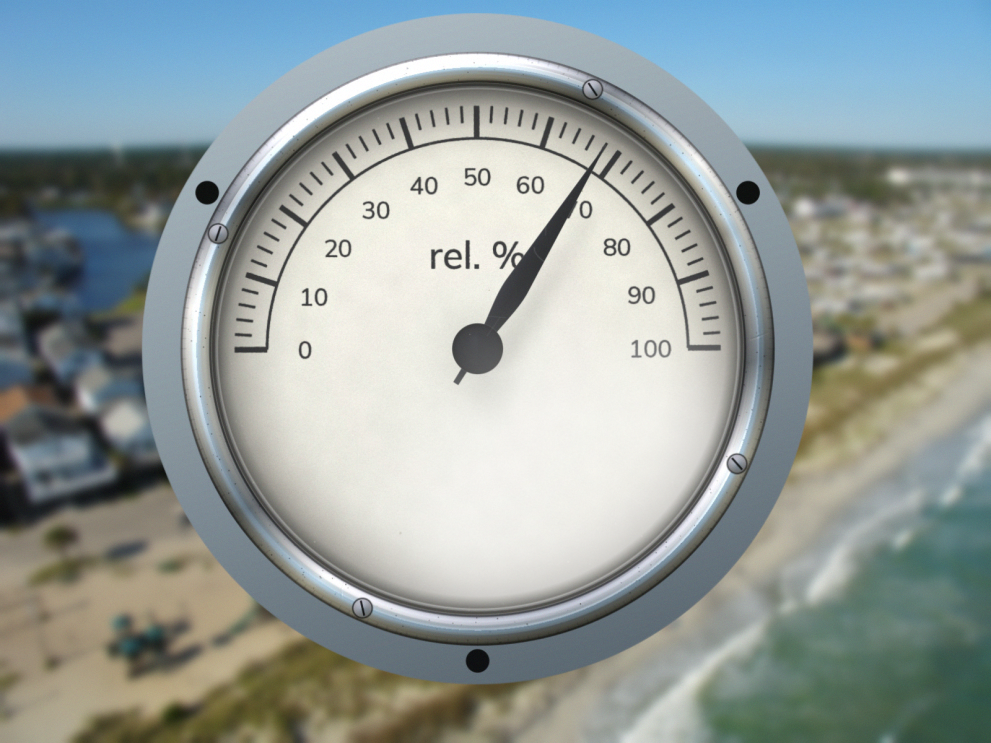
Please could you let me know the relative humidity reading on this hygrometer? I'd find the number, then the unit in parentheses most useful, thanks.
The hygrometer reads 68 (%)
